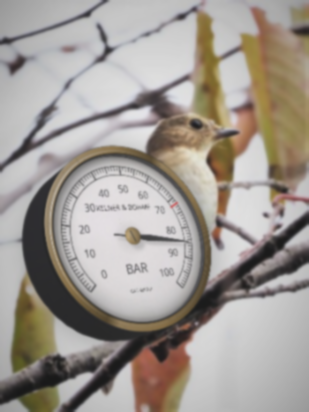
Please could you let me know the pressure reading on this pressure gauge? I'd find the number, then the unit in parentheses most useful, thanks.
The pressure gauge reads 85 (bar)
